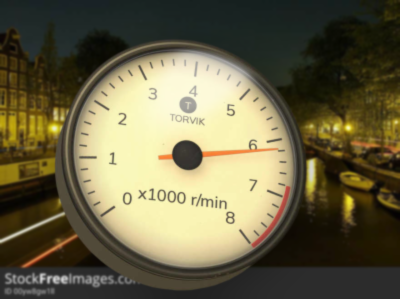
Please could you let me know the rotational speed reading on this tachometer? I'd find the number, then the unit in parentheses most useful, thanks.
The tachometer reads 6200 (rpm)
